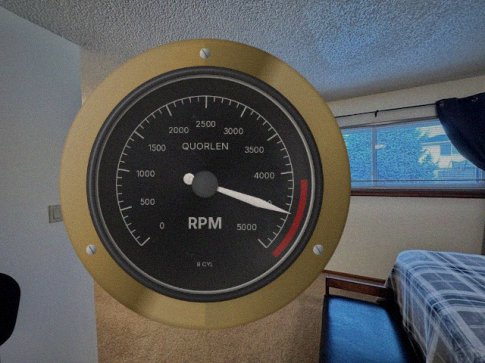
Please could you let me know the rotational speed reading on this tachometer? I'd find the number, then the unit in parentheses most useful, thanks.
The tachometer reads 4500 (rpm)
